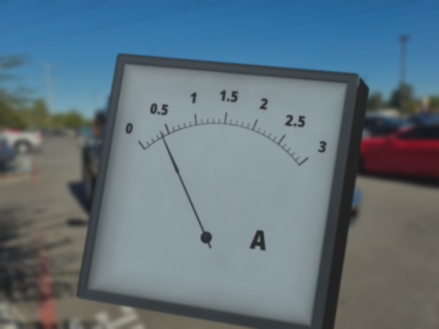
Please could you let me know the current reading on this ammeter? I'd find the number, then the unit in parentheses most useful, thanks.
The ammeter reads 0.4 (A)
